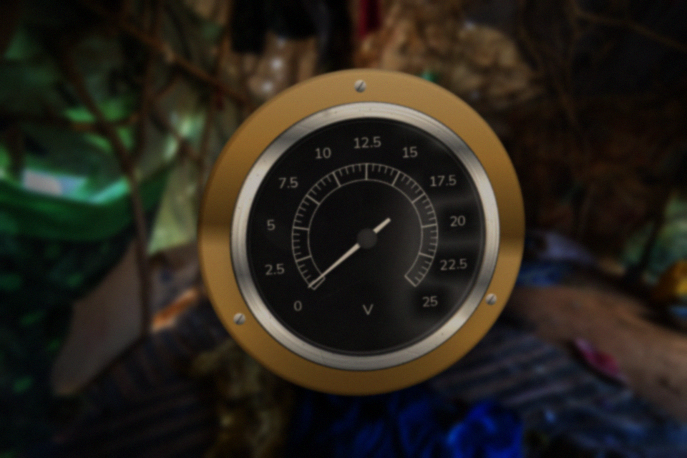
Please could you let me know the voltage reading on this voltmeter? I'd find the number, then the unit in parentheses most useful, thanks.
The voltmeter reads 0.5 (V)
